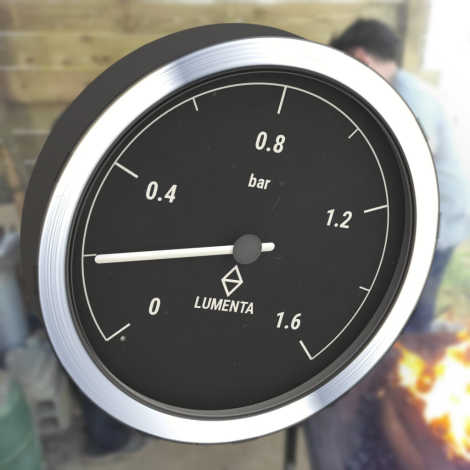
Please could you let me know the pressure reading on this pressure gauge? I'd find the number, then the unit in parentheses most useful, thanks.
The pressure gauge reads 0.2 (bar)
